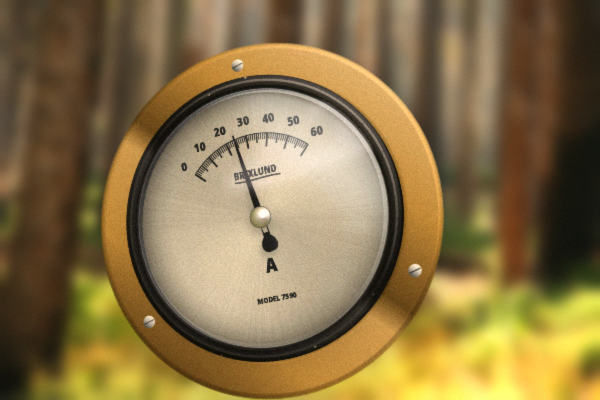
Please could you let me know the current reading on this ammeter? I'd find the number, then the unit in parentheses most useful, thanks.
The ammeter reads 25 (A)
